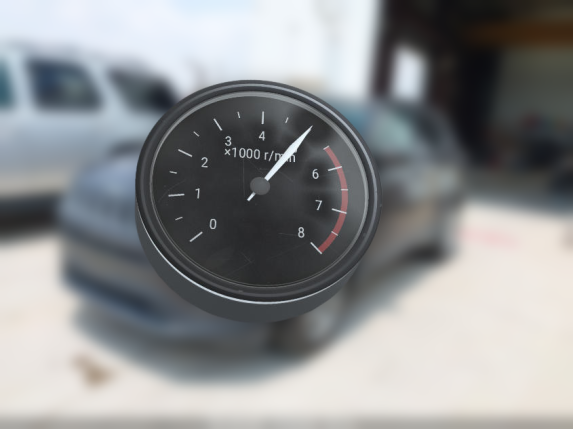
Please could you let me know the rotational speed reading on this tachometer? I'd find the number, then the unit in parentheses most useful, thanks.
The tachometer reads 5000 (rpm)
